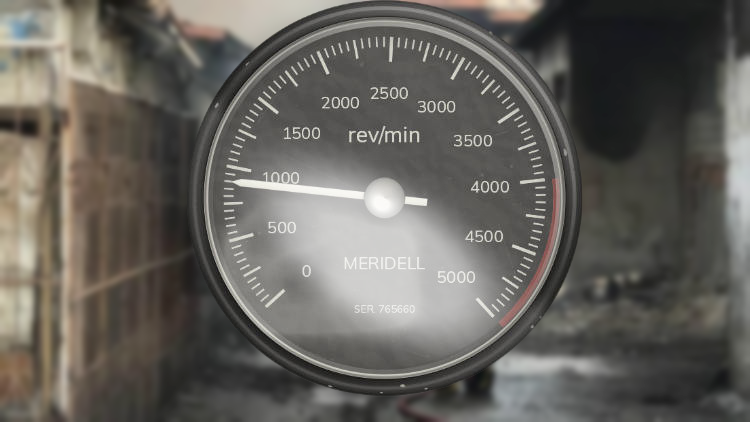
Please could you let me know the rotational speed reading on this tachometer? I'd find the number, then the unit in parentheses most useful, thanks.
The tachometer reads 900 (rpm)
